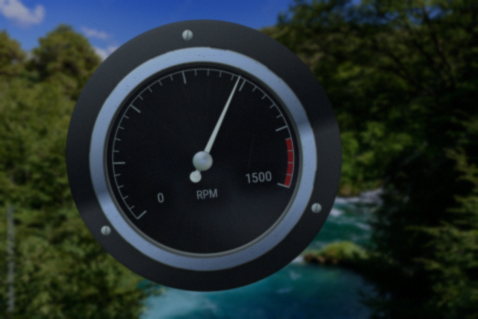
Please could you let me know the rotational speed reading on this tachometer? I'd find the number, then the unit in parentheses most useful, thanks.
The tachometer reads 975 (rpm)
